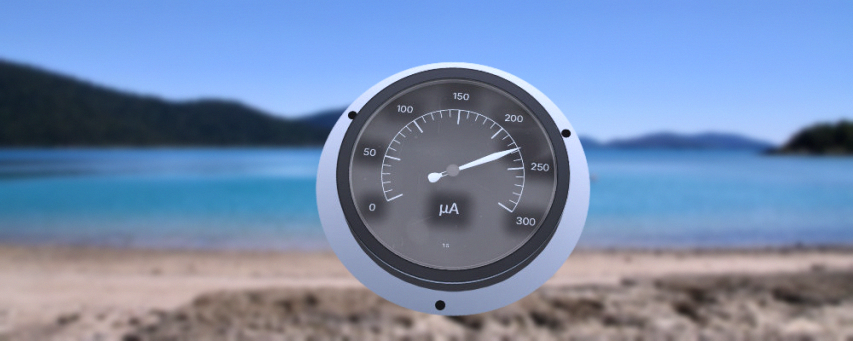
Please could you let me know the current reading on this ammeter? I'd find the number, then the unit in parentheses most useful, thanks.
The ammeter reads 230 (µA)
